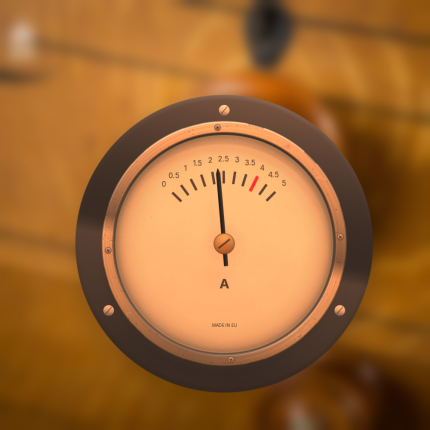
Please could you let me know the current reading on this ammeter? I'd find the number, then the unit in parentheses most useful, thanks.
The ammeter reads 2.25 (A)
